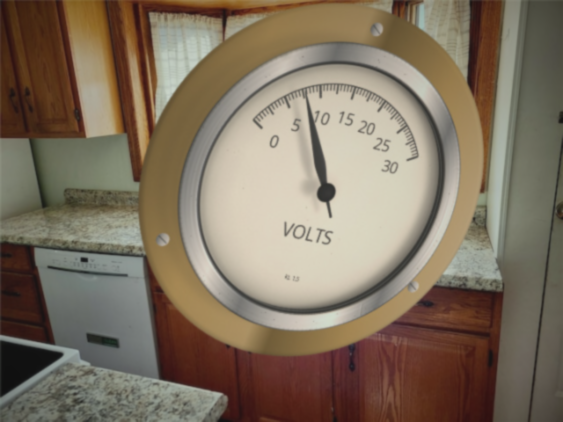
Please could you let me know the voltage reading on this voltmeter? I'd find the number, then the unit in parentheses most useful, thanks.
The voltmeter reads 7.5 (V)
